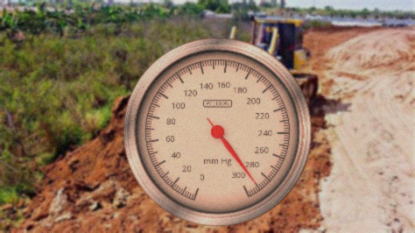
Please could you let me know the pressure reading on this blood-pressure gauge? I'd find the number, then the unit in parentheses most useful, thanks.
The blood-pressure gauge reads 290 (mmHg)
